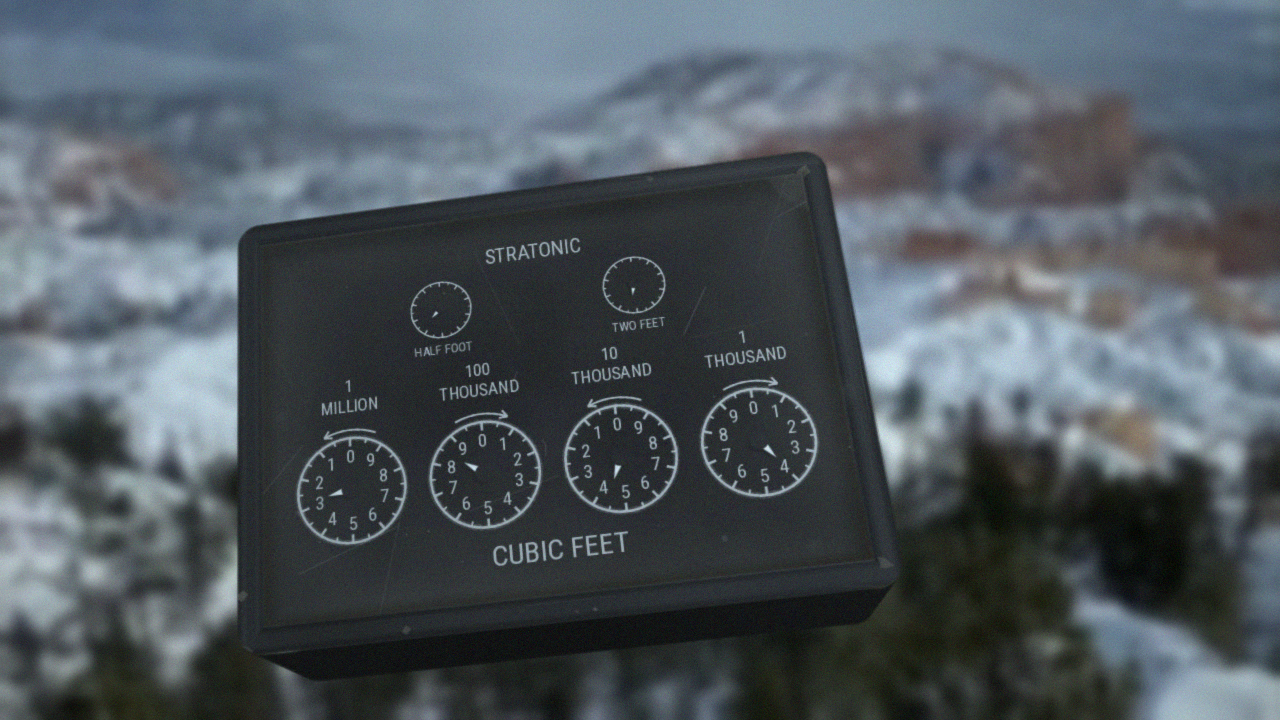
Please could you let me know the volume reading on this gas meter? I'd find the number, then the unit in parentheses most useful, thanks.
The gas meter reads 284400 (ft³)
